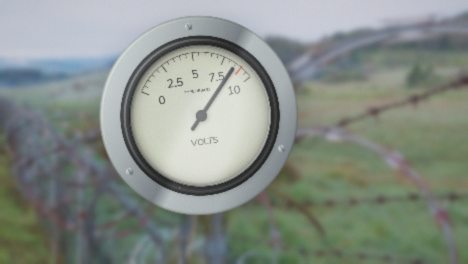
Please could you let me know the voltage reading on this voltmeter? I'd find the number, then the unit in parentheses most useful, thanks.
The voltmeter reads 8.5 (V)
